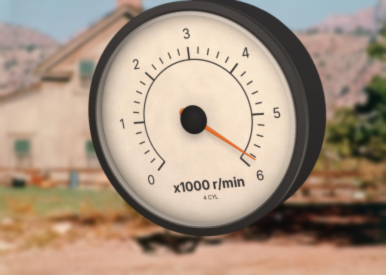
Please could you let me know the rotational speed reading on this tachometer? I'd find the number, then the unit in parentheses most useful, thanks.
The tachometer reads 5800 (rpm)
